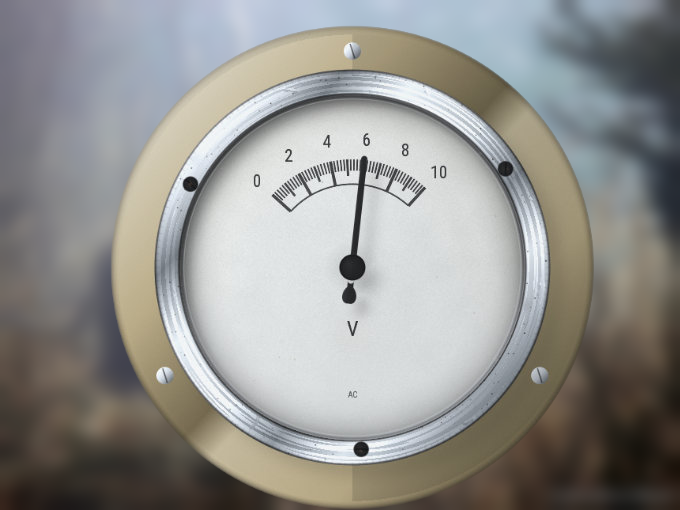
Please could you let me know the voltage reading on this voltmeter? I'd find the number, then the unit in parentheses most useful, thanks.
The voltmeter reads 6 (V)
